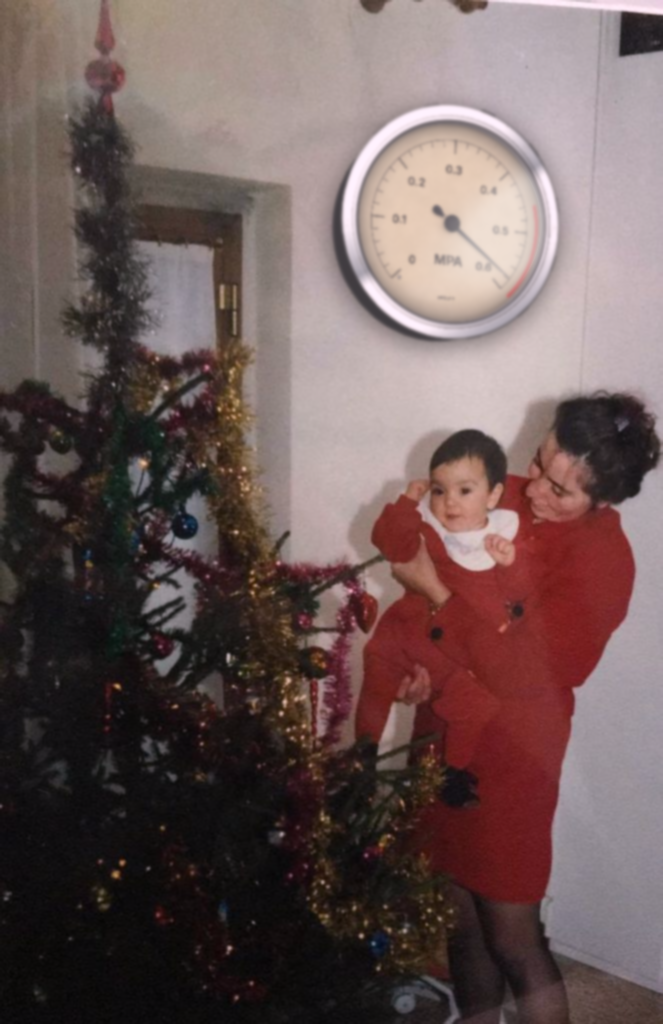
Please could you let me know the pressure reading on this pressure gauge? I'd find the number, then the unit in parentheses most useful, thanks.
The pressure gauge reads 0.58 (MPa)
